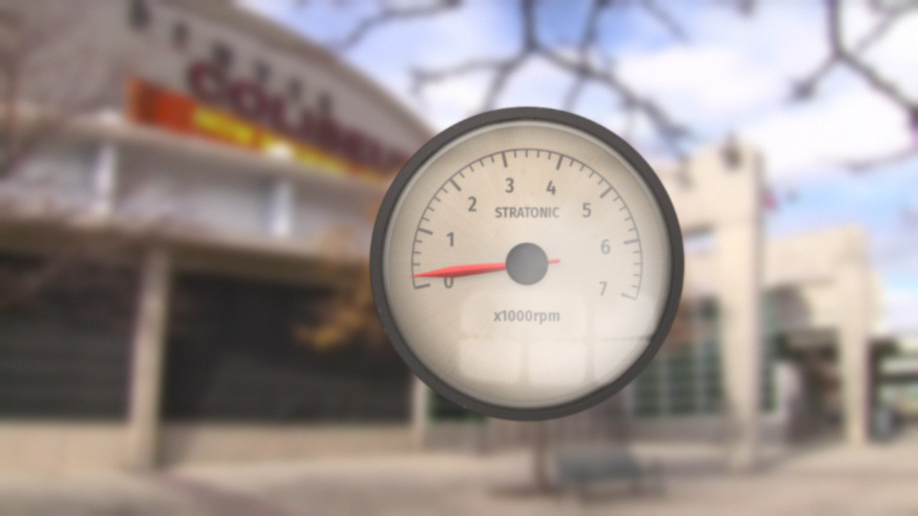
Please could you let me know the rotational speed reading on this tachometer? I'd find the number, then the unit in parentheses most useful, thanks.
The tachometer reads 200 (rpm)
